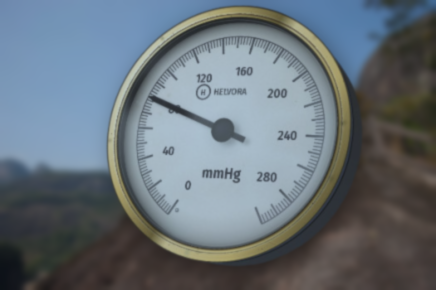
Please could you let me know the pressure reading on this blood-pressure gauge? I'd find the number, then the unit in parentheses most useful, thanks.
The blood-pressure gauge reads 80 (mmHg)
